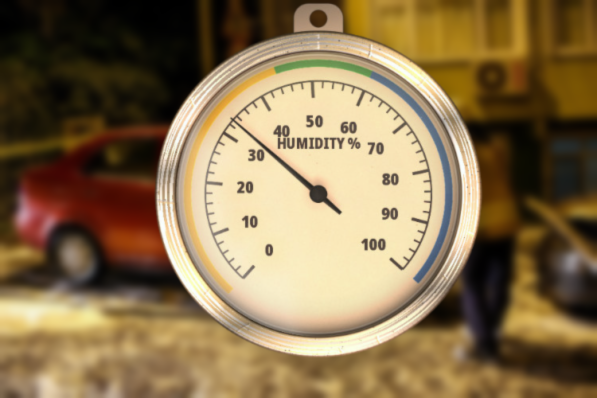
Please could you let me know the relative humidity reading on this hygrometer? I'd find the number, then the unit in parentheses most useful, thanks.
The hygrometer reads 33 (%)
